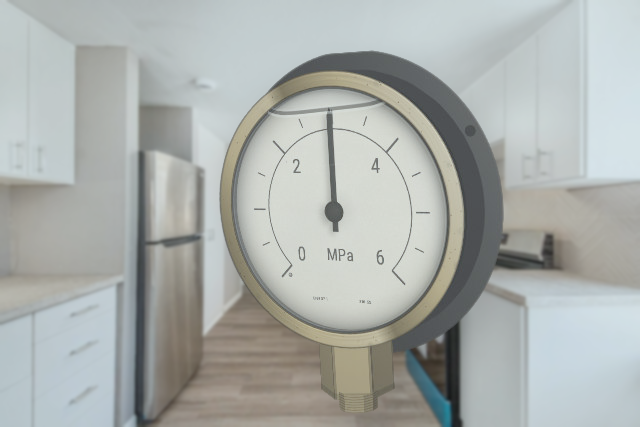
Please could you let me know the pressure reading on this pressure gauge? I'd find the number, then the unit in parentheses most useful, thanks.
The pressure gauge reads 3 (MPa)
